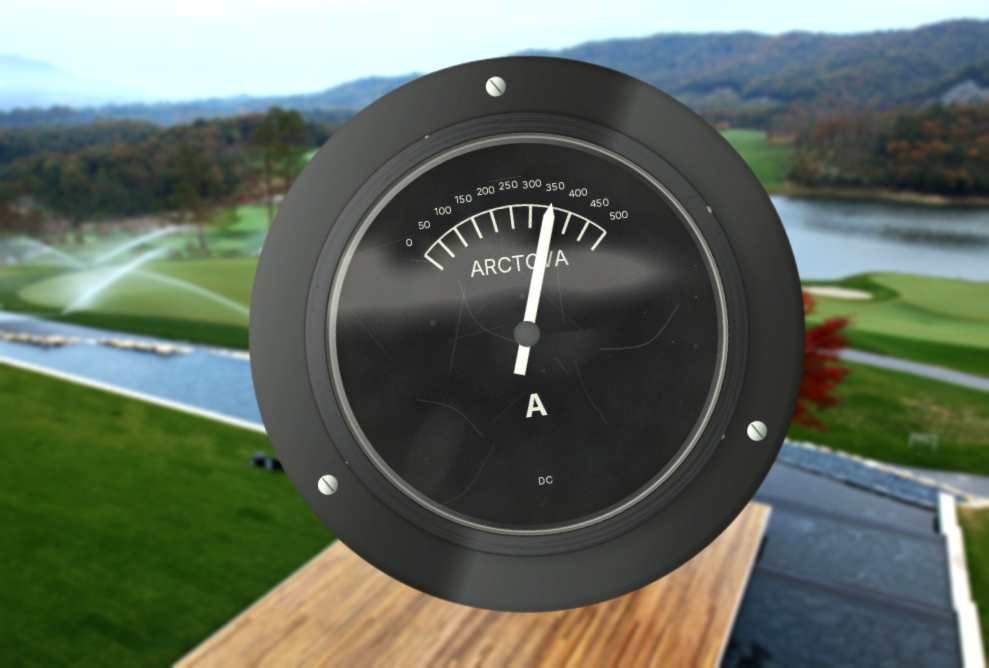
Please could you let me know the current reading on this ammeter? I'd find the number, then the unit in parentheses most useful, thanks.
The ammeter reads 350 (A)
